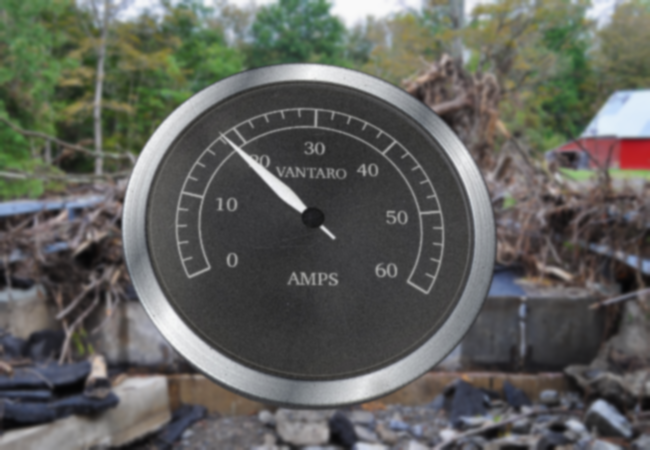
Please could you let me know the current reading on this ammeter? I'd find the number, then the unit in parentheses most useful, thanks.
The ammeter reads 18 (A)
